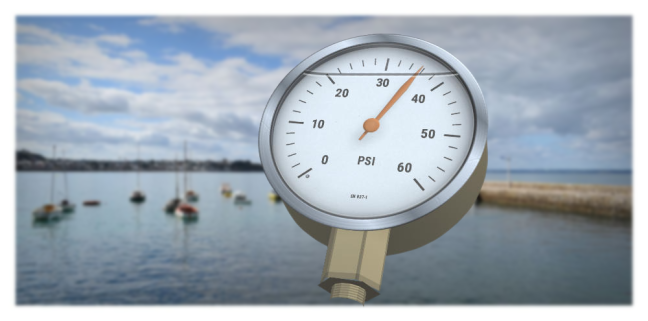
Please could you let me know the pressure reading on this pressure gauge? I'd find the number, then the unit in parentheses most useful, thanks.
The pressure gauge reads 36 (psi)
